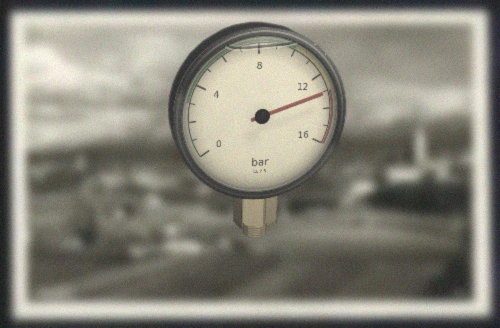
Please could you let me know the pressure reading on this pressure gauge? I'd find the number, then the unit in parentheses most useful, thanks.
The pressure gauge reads 13 (bar)
